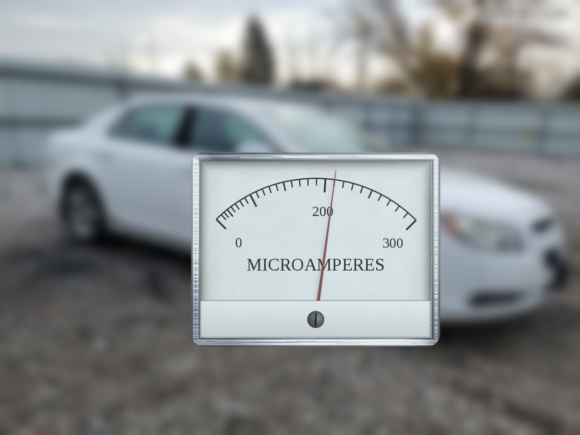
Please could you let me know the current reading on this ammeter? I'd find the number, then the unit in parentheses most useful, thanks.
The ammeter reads 210 (µA)
